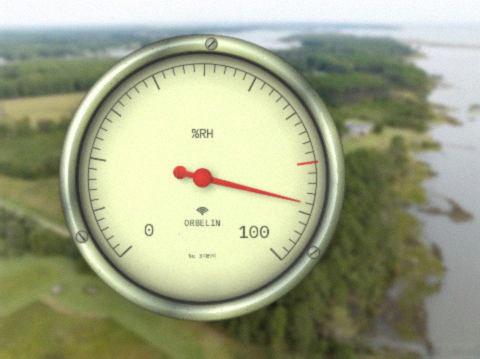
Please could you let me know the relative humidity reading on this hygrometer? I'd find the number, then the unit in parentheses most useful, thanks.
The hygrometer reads 88 (%)
